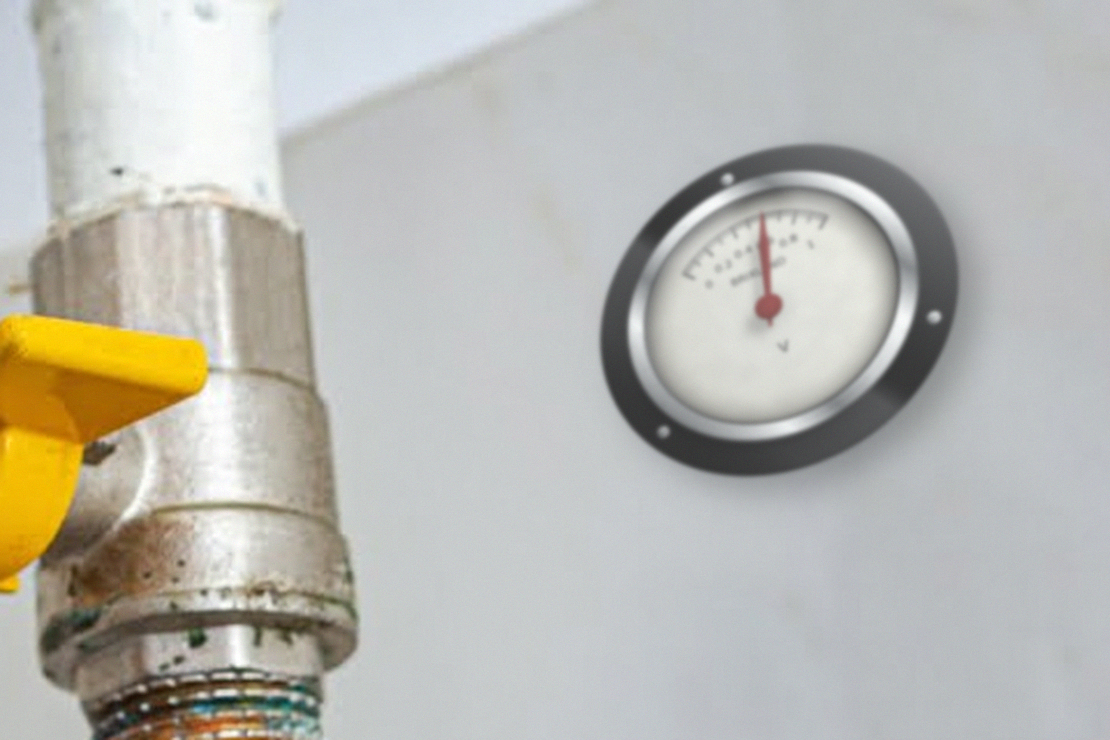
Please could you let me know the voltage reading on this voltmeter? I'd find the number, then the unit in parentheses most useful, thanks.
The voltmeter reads 0.6 (V)
